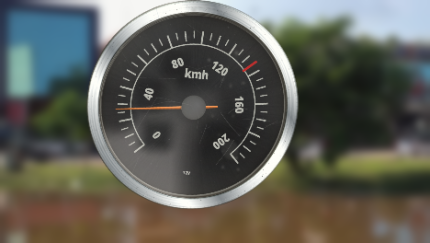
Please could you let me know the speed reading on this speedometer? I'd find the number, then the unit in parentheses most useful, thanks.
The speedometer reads 27.5 (km/h)
